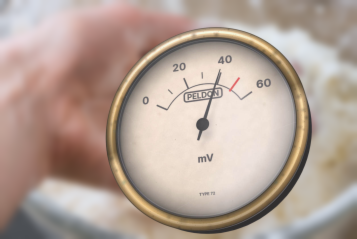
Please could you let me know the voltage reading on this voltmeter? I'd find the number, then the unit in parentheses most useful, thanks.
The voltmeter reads 40 (mV)
